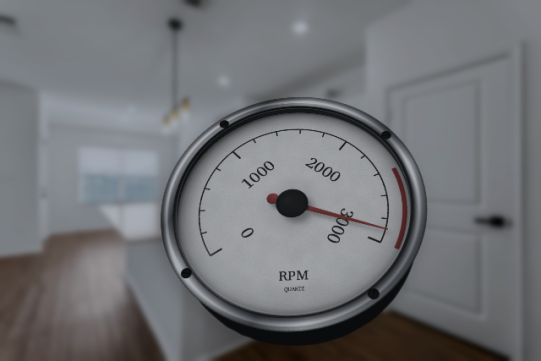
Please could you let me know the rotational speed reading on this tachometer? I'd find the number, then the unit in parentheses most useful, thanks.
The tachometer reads 2900 (rpm)
